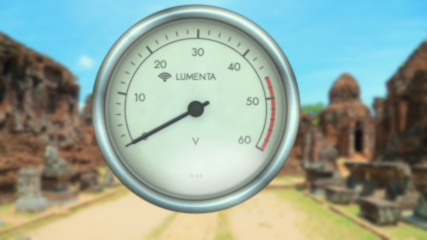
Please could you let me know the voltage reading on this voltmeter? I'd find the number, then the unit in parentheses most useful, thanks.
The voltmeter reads 0 (V)
